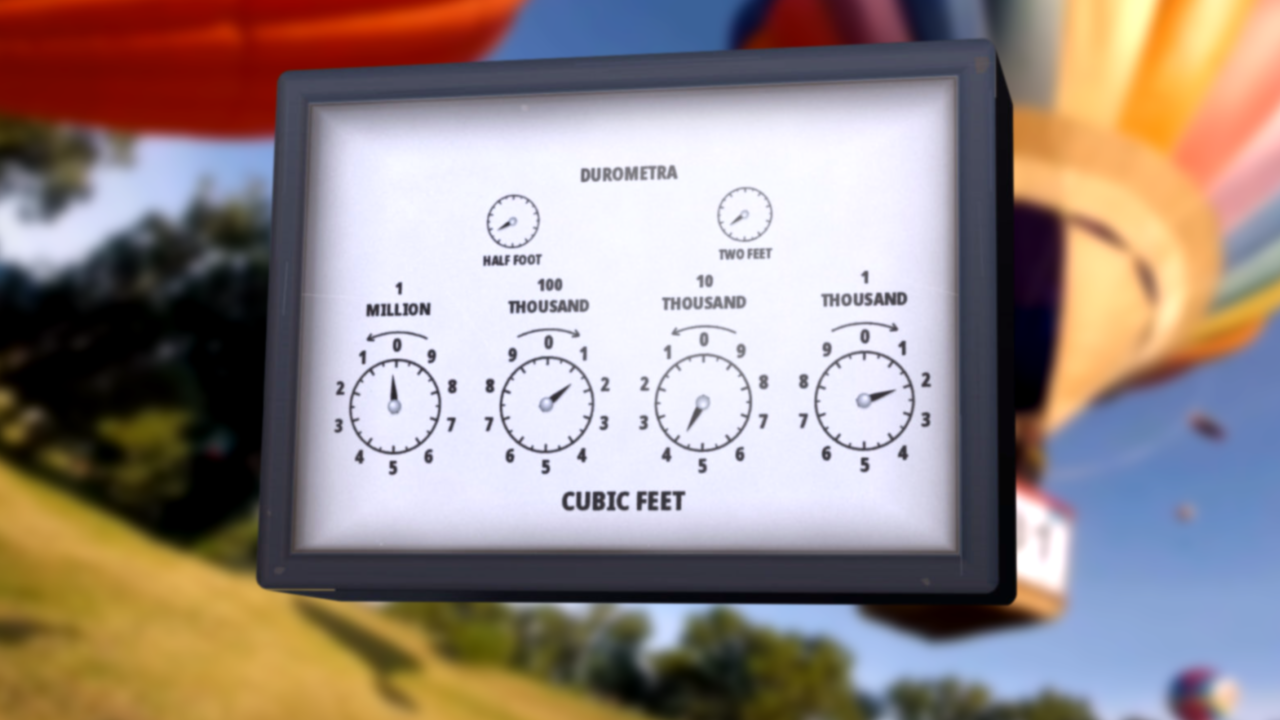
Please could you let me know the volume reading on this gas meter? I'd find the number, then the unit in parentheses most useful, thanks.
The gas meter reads 14200 (ft³)
